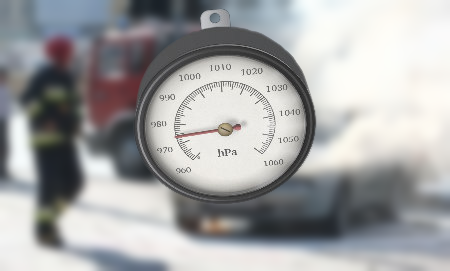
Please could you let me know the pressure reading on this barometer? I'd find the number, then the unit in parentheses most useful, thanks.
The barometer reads 975 (hPa)
